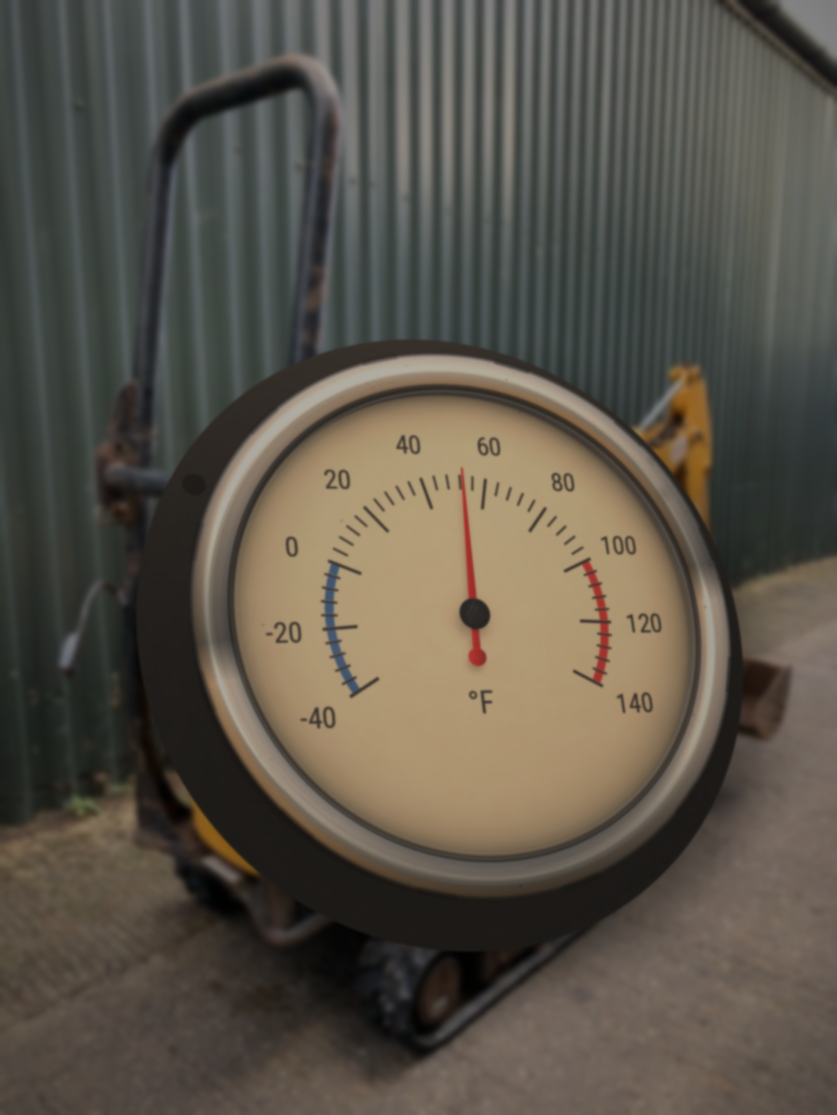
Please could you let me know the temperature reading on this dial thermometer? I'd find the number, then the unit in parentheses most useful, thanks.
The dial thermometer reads 52 (°F)
